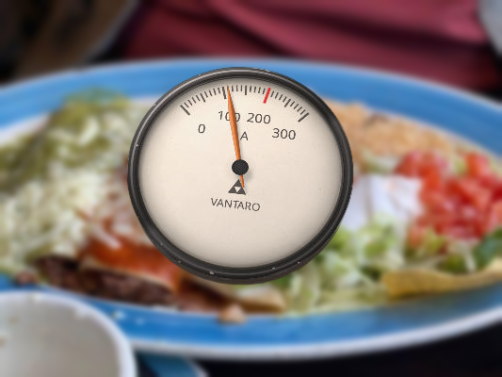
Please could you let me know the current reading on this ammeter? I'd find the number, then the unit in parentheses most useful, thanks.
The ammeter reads 110 (A)
